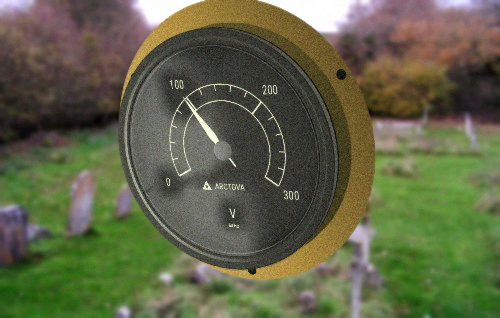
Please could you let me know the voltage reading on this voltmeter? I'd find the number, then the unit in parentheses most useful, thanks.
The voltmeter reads 100 (V)
